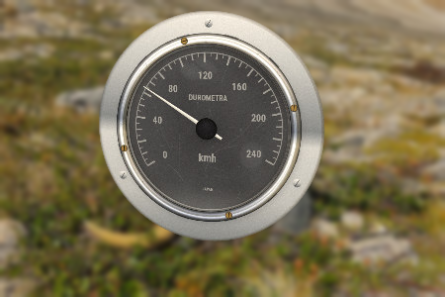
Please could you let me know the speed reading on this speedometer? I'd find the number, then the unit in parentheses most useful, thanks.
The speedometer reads 65 (km/h)
